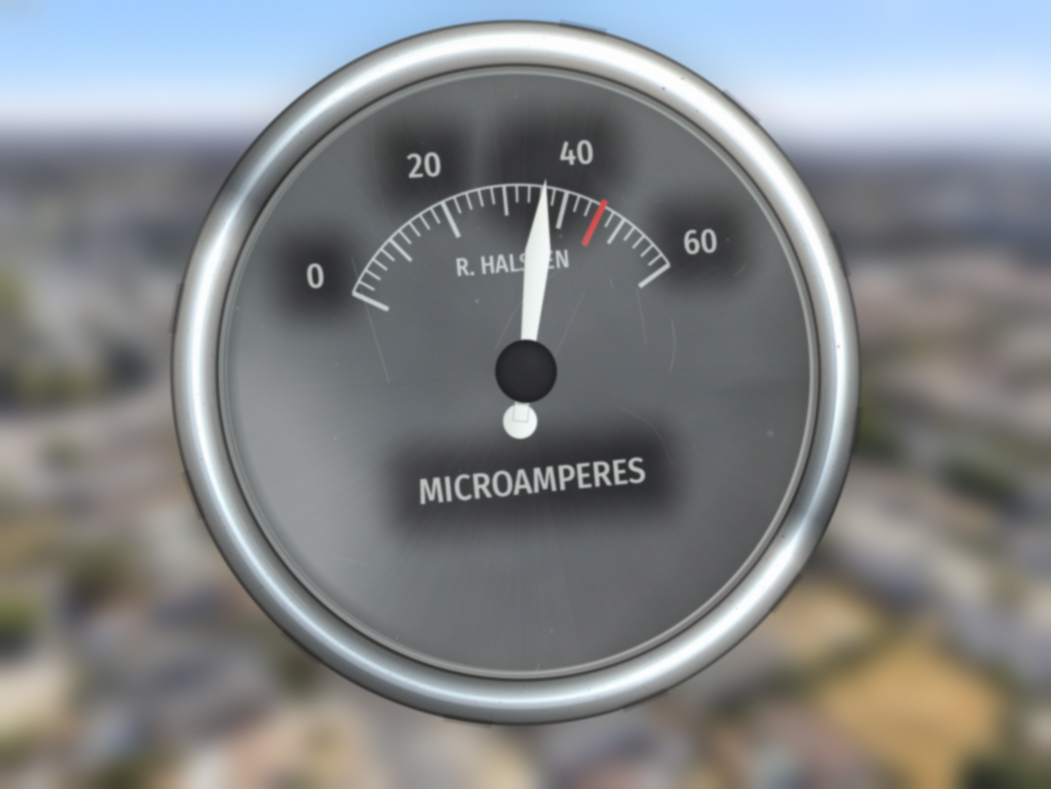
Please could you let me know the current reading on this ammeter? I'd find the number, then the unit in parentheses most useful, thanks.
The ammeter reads 36 (µA)
